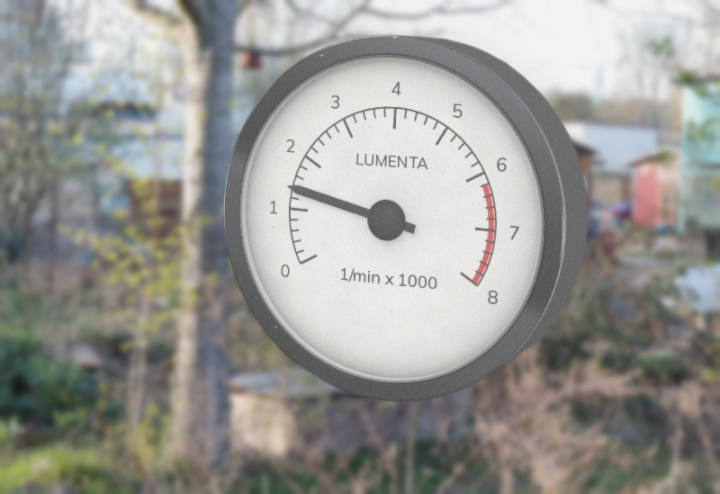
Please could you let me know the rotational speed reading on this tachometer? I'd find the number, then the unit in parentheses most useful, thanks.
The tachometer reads 1400 (rpm)
